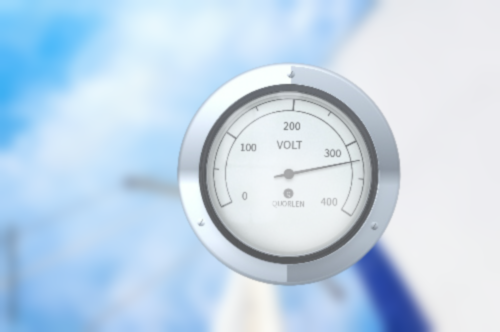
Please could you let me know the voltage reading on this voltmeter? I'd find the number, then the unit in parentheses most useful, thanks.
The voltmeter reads 325 (V)
